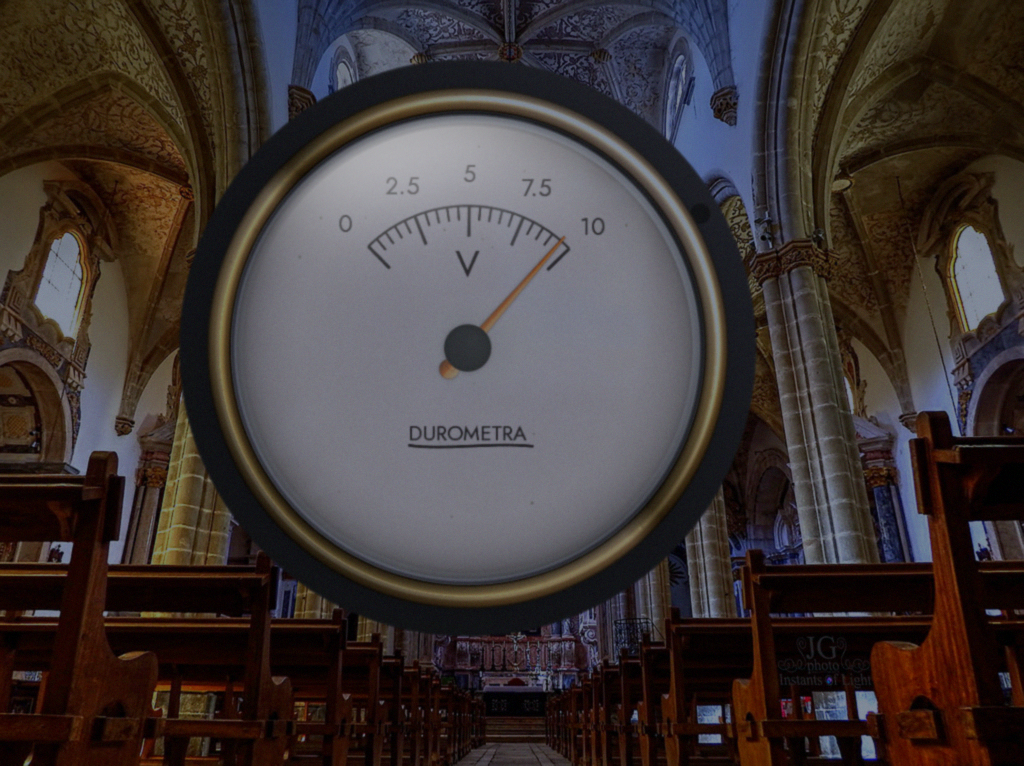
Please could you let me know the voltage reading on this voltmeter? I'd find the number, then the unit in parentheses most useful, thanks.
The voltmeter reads 9.5 (V)
